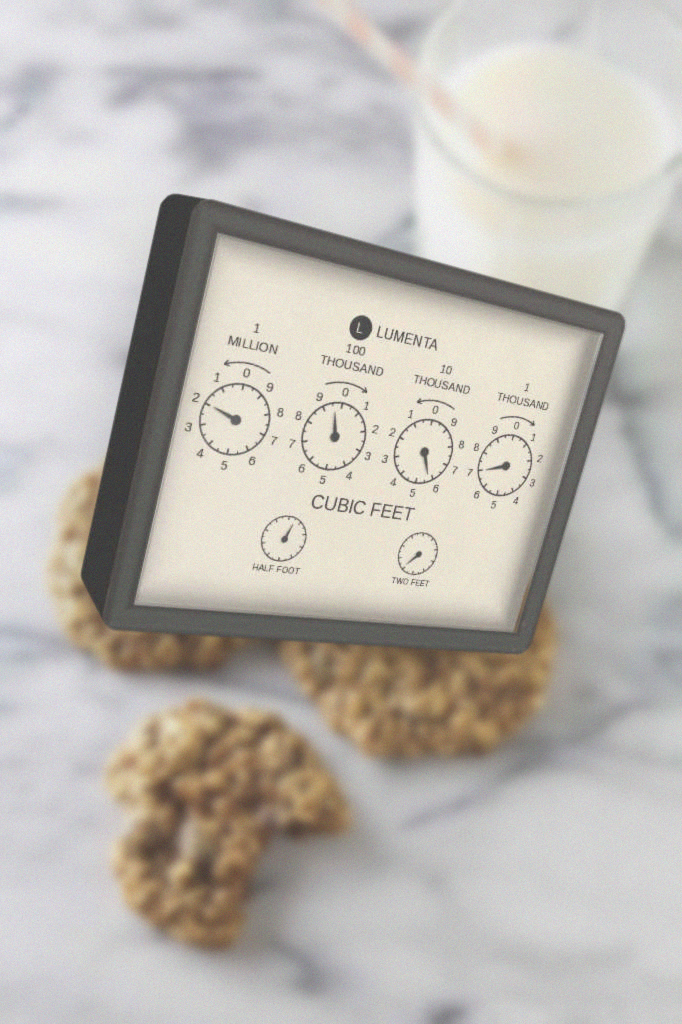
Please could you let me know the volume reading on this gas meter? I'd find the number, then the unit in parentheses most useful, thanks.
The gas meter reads 195700 (ft³)
